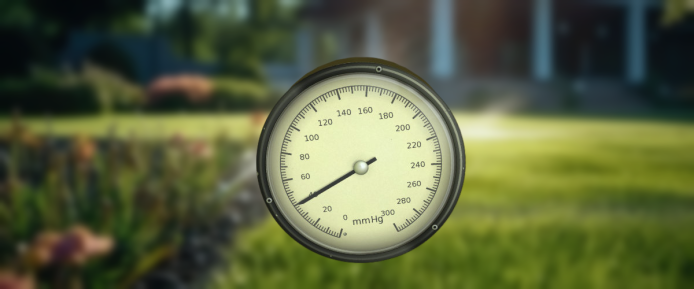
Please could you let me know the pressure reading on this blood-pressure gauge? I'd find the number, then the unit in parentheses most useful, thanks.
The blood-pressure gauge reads 40 (mmHg)
